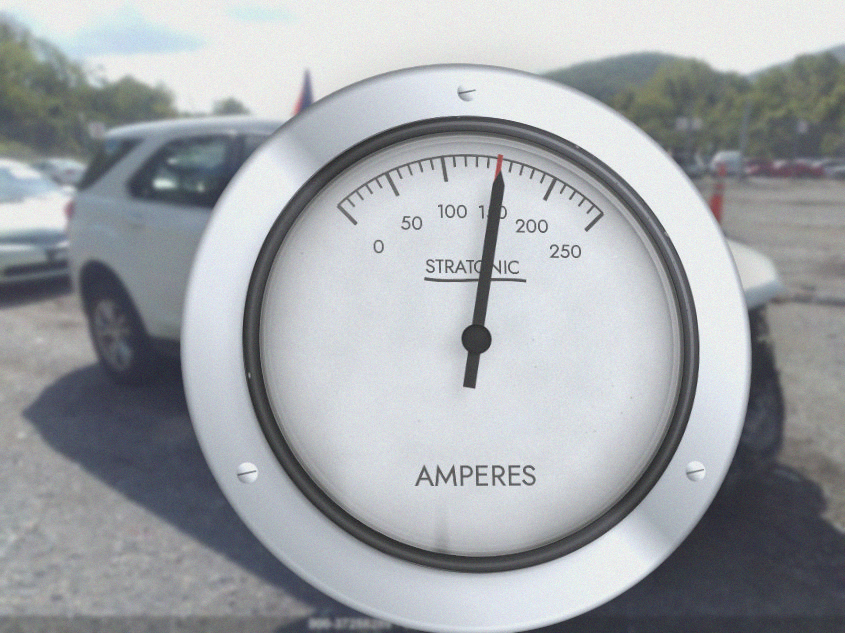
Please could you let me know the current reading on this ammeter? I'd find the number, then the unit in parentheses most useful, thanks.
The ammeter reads 150 (A)
